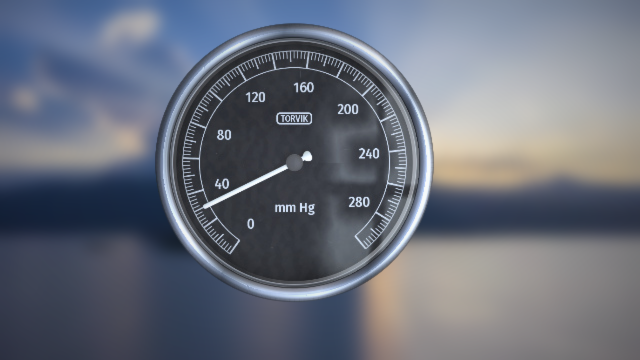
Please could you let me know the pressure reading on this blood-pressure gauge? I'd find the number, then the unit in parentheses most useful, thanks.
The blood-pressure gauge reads 30 (mmHg)
